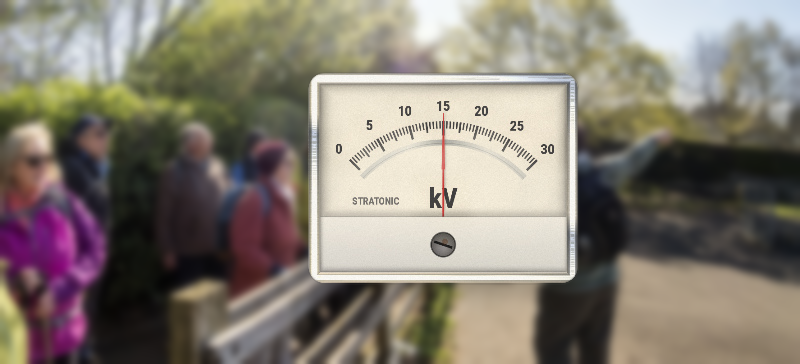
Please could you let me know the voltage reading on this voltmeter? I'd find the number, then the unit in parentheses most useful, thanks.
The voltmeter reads 15 (kV)
